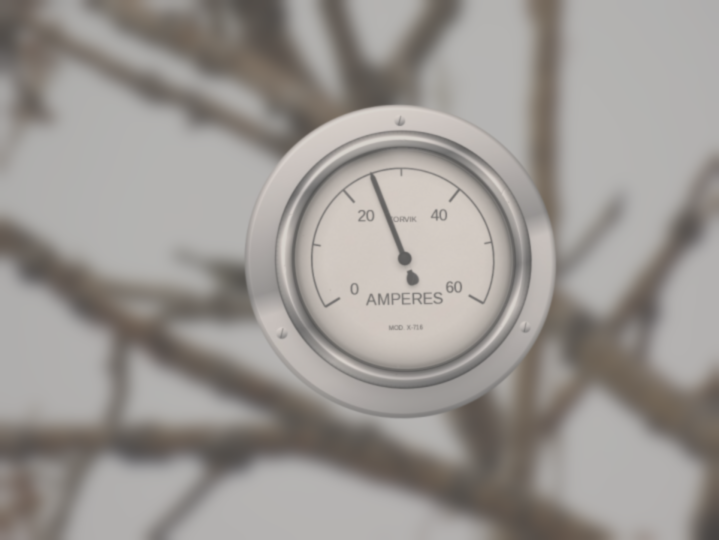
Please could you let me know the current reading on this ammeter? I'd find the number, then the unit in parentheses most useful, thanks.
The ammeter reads 25 (A)
